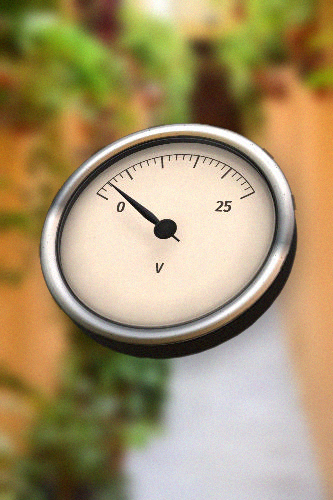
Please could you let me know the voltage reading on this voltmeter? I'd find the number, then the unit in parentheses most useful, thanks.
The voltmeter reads 2 (V)
